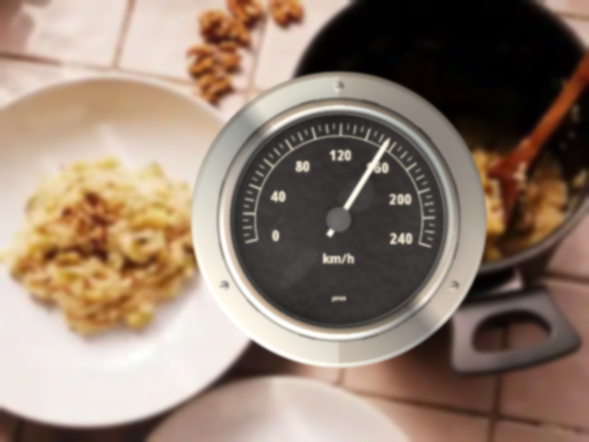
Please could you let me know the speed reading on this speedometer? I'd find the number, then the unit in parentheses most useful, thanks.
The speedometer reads 155 (km/h)
